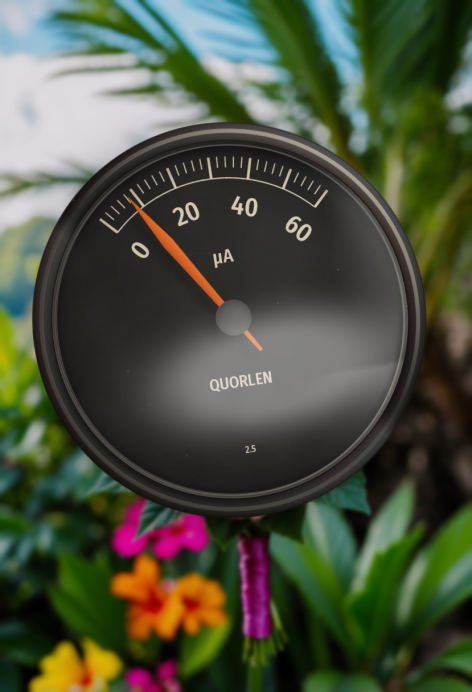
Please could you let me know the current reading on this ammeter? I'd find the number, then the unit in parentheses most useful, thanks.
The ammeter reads 8 (µA)
